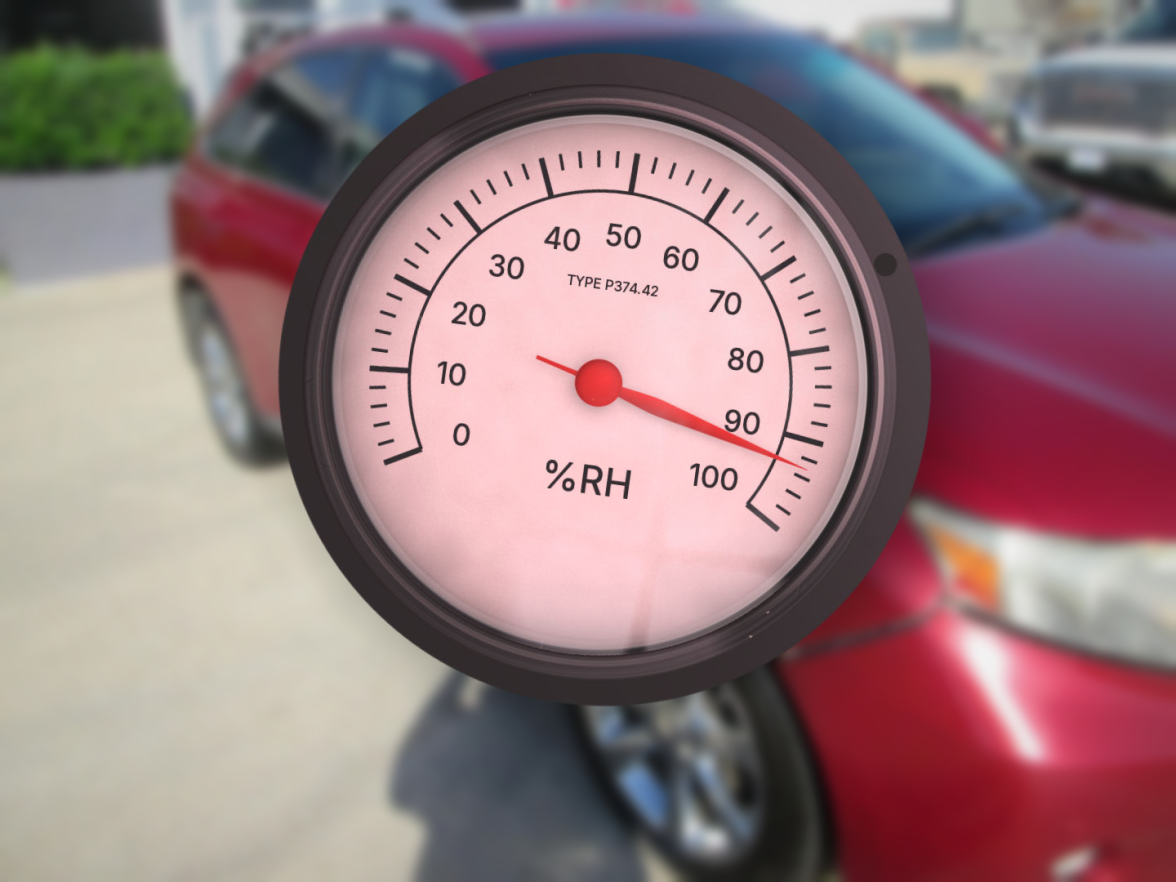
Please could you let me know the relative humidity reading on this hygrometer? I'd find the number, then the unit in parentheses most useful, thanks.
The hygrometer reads 93 (%)
